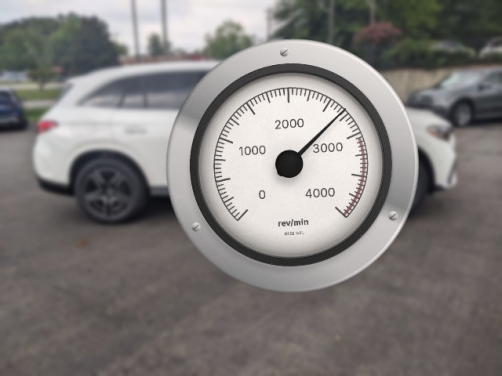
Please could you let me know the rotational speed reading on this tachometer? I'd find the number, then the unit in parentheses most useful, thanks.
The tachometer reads 2700 (rpm)
